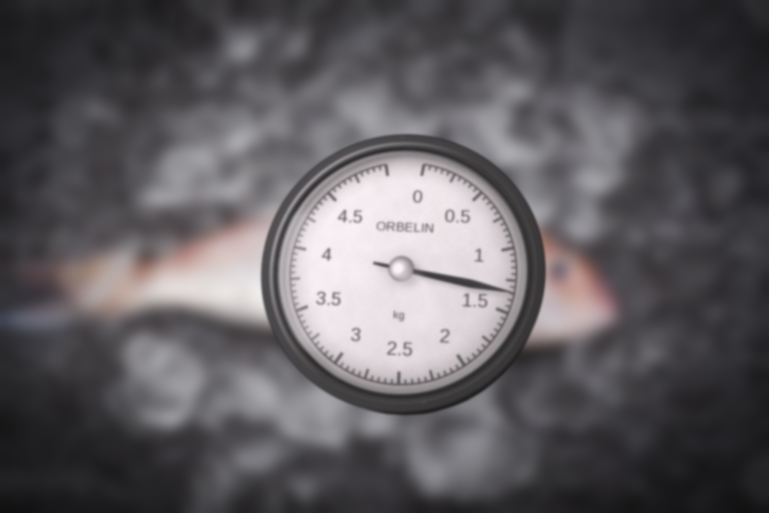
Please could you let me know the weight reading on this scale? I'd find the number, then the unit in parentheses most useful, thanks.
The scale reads 1.35 (kg)
